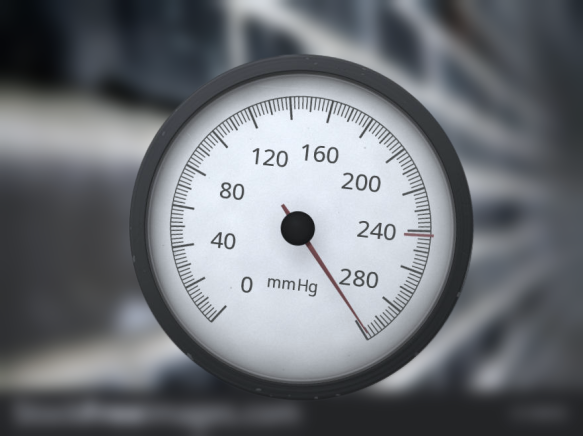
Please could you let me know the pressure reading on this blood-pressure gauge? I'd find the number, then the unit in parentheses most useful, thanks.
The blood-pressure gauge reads 298 (mmHg)
